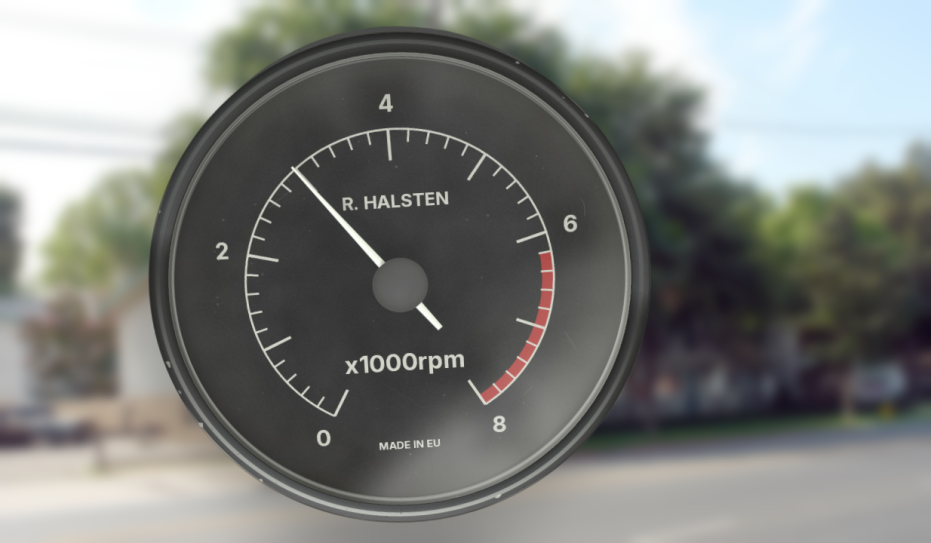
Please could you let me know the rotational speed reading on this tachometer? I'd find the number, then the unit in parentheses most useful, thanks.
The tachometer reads 3000 (rpm)
